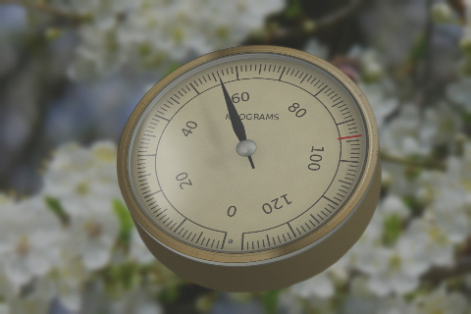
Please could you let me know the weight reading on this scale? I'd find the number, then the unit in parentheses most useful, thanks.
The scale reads 56 (kg)
